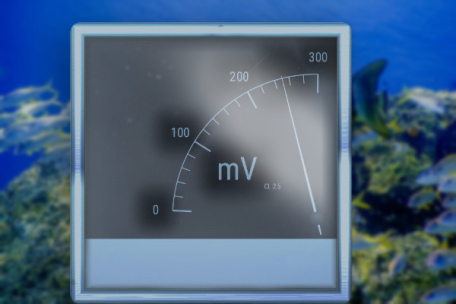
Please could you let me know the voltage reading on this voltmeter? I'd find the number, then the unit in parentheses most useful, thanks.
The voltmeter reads 250 (mV)
